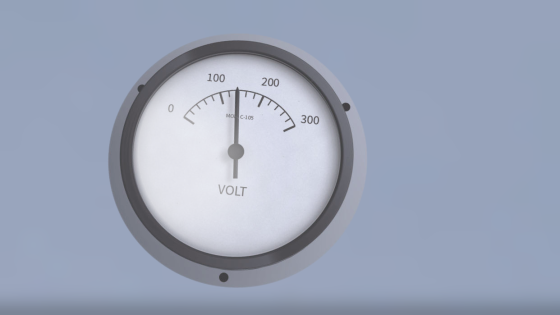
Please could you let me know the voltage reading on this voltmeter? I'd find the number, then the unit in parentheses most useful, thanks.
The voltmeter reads 140 (V)
